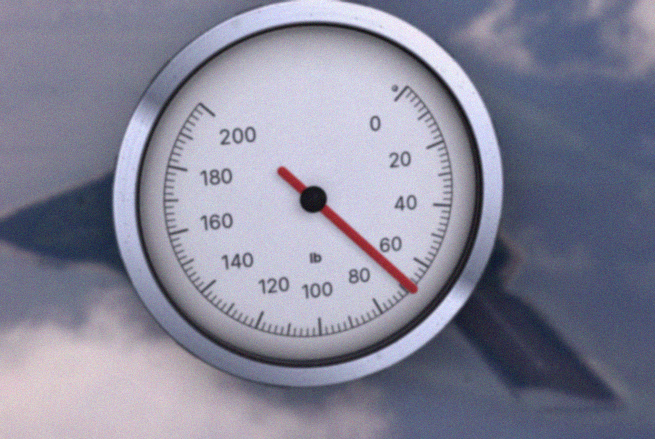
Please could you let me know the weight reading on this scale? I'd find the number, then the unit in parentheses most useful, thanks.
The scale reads 68 (lb)
